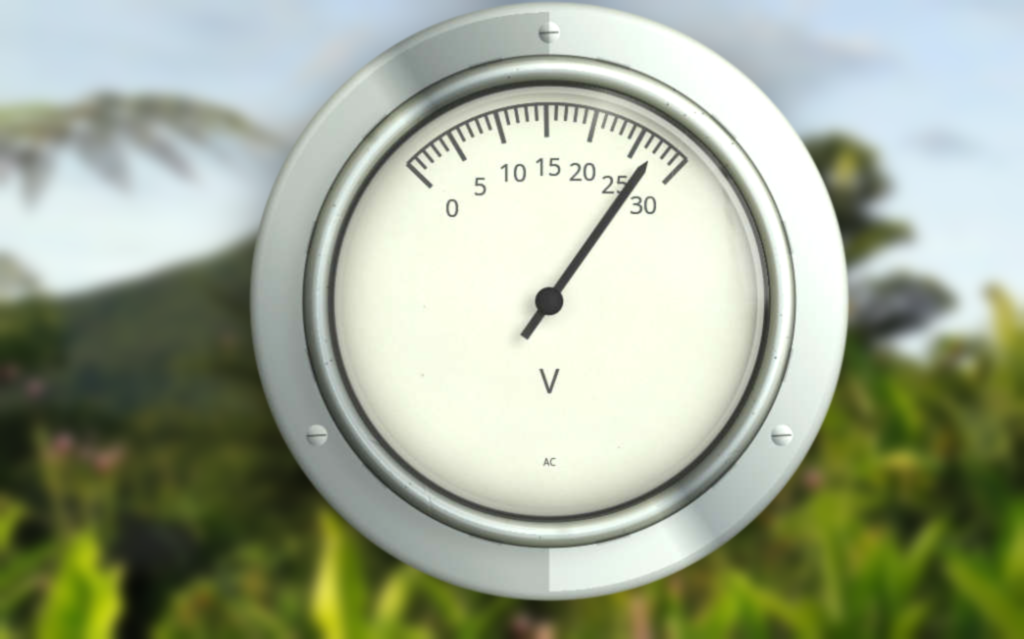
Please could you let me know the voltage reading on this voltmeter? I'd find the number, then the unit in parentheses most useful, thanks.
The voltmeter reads 27 (V)
